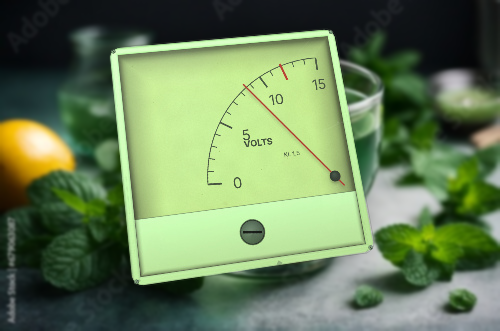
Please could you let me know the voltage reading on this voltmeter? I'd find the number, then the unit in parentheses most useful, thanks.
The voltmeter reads 8.5 (V)
